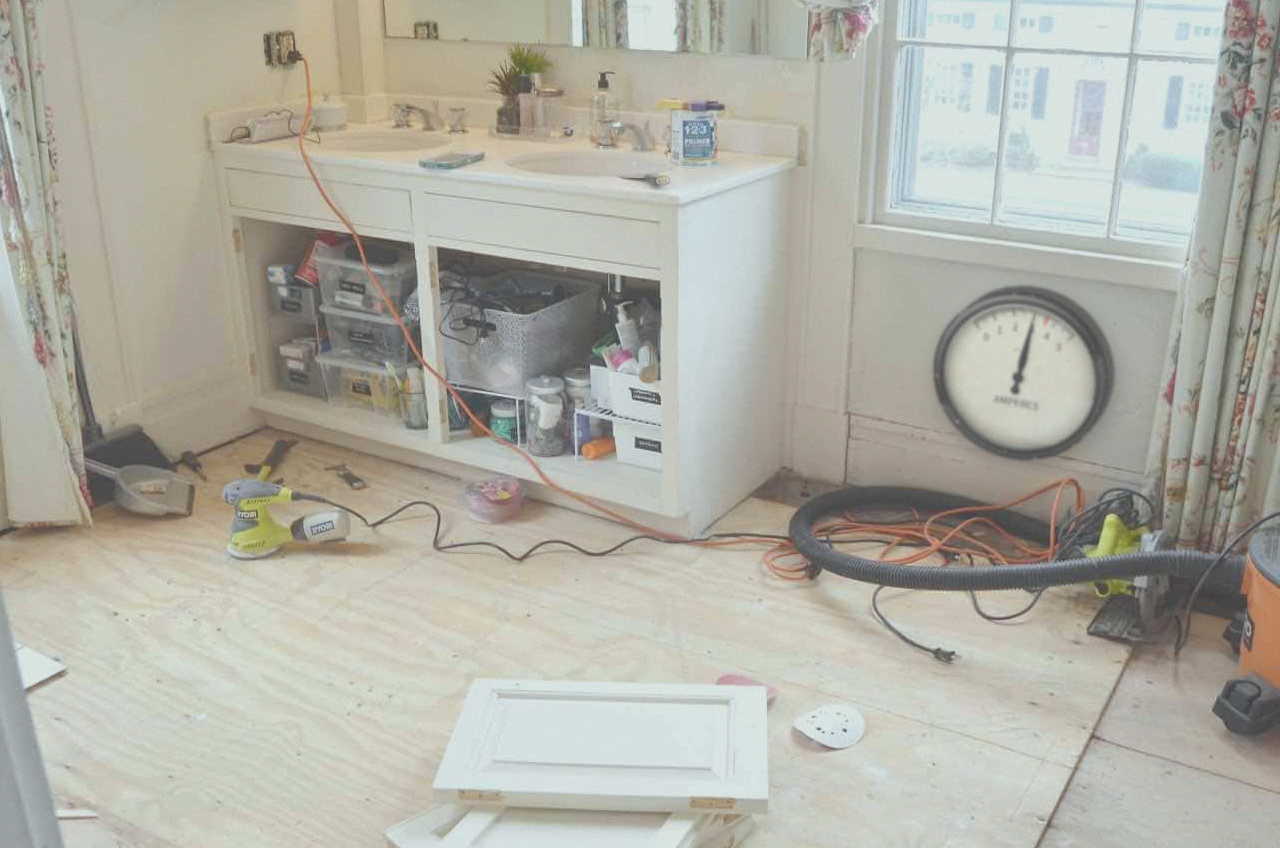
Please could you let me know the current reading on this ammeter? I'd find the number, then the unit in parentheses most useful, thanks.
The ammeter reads 3 (A)
